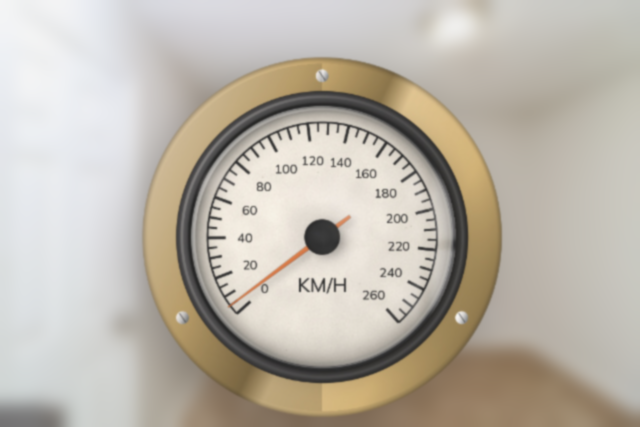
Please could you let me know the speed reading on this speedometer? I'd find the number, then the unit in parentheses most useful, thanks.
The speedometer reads 5 (km/h)
